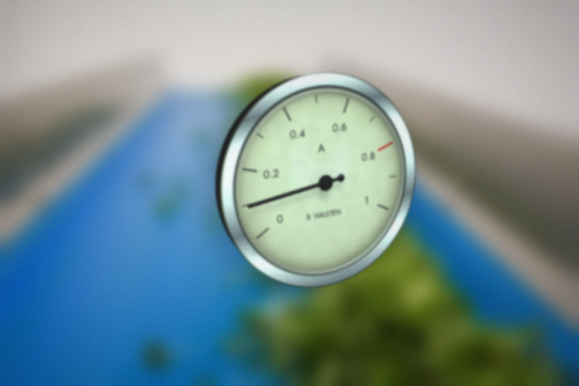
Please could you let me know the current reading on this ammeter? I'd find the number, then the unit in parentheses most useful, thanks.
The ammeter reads 0.1 (A)
